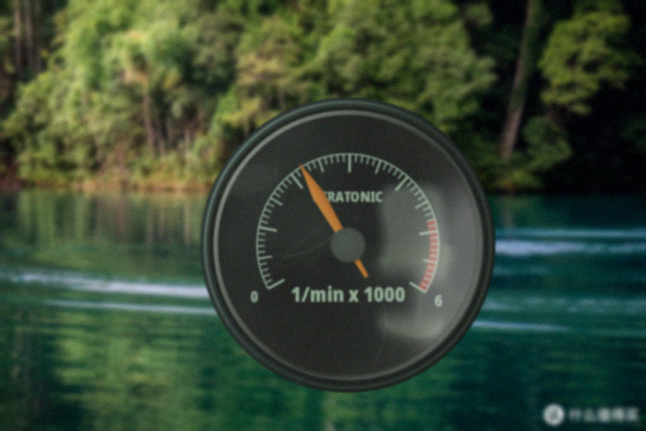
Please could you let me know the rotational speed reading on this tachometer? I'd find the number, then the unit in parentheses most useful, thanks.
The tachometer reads 2200 (rpm)
